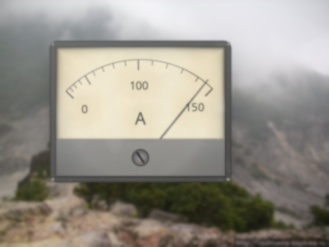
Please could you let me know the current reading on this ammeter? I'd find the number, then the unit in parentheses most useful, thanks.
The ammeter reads 145 (A)
